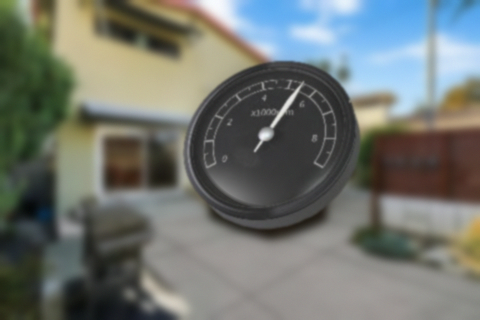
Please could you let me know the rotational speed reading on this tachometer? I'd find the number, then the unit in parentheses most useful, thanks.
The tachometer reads 5500 (rpm)
